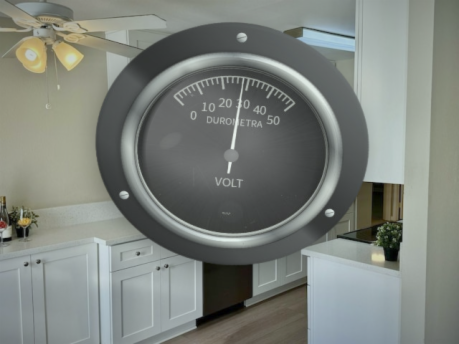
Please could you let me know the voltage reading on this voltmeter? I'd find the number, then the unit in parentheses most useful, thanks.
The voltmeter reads 28 (V)
